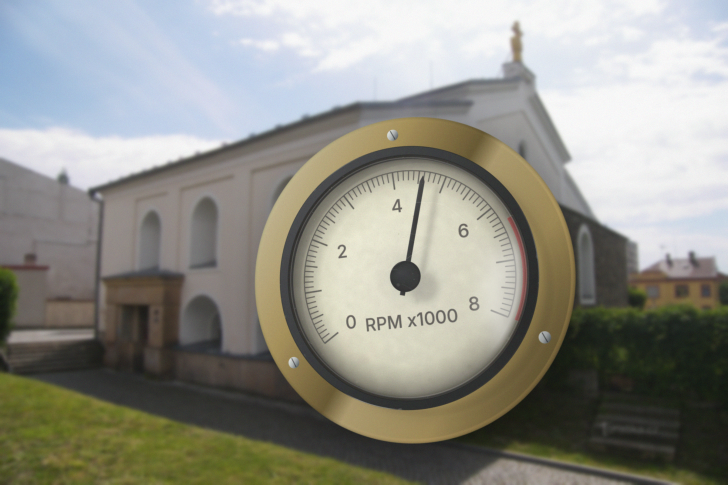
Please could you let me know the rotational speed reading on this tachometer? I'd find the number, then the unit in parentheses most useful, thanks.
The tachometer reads 4600 (rpm)
